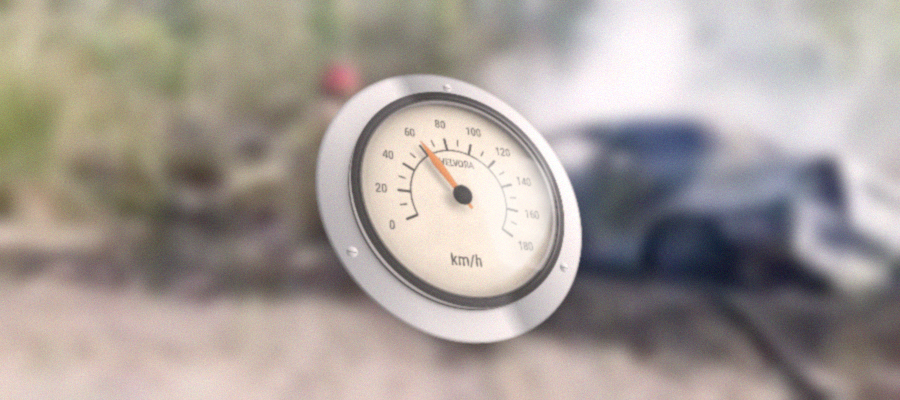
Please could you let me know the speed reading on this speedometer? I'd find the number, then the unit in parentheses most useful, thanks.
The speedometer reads 60 (km/h)
